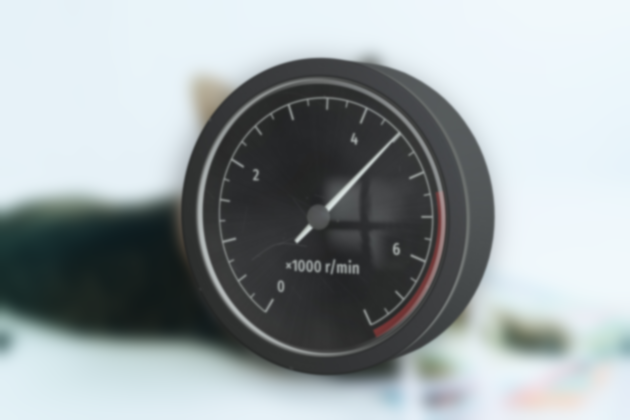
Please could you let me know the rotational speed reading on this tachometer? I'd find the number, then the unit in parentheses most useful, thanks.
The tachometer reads 4500 (rpm)
